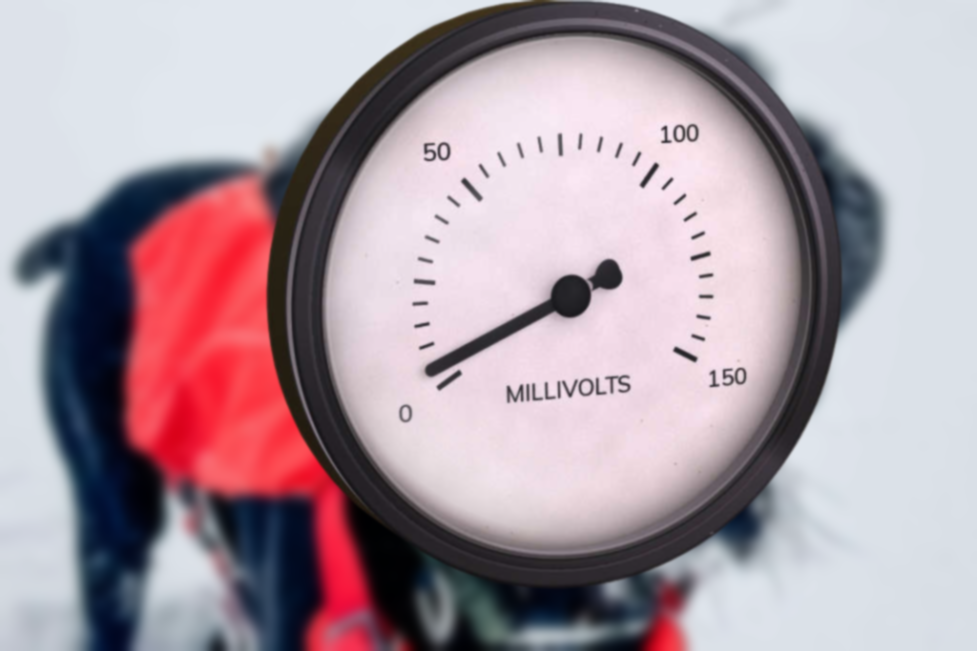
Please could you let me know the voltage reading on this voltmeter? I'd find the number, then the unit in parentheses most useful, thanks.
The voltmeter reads 5 (mV)
